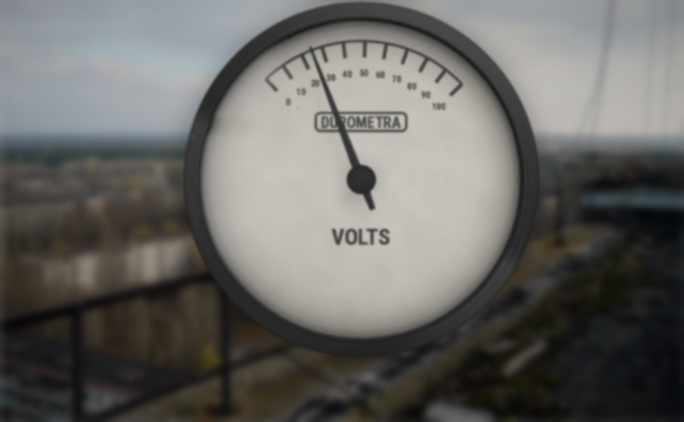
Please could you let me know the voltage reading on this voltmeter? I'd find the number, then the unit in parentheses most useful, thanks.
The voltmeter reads 25 (V)
